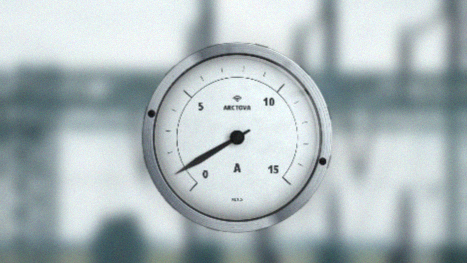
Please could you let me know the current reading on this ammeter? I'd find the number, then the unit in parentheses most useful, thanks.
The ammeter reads 1 (A)
